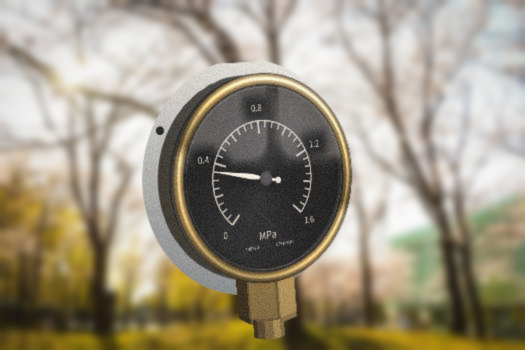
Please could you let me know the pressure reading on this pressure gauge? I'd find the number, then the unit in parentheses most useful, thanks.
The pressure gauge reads 0.35 (MPa)
